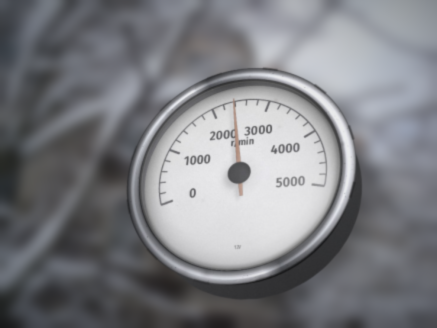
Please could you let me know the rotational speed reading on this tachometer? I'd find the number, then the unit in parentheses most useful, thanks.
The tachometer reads 2400 (rpm)
